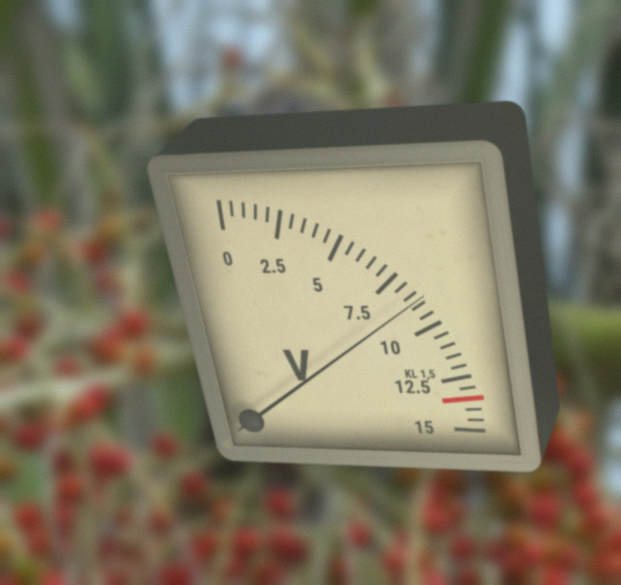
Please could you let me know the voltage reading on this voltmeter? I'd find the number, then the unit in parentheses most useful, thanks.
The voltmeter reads 8.75 (V)
